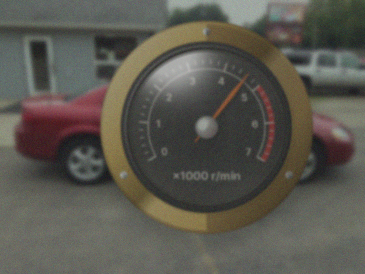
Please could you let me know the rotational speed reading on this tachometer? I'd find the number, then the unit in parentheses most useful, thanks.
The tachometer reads 4600 (rpm)
